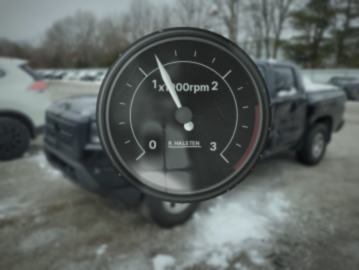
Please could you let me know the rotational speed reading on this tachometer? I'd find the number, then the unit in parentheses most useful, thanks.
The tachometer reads 1200 (rpm)
